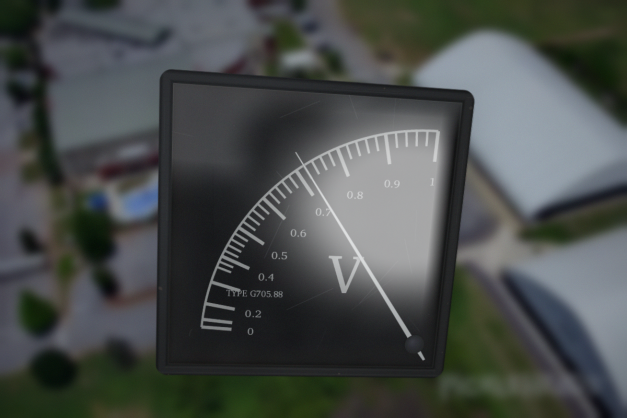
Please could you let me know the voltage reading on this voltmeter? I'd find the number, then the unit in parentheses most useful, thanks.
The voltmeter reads 0.72 (V)
